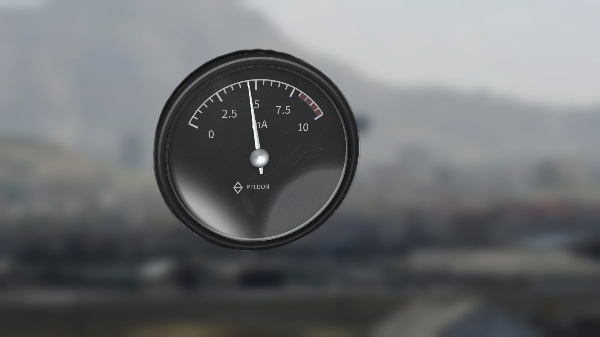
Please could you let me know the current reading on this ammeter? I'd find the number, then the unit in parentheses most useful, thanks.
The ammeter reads 4.5 (mA)
